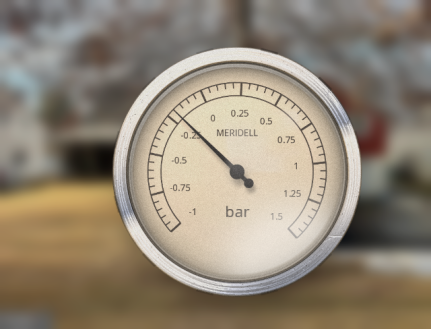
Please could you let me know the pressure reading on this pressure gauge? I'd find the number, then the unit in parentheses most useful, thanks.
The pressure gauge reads -0.2 (bar)
